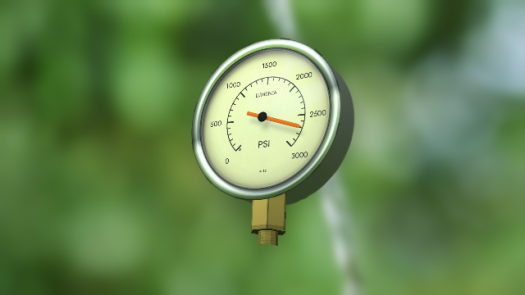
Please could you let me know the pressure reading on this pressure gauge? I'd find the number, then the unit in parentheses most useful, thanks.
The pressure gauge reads 2700 (psi)
